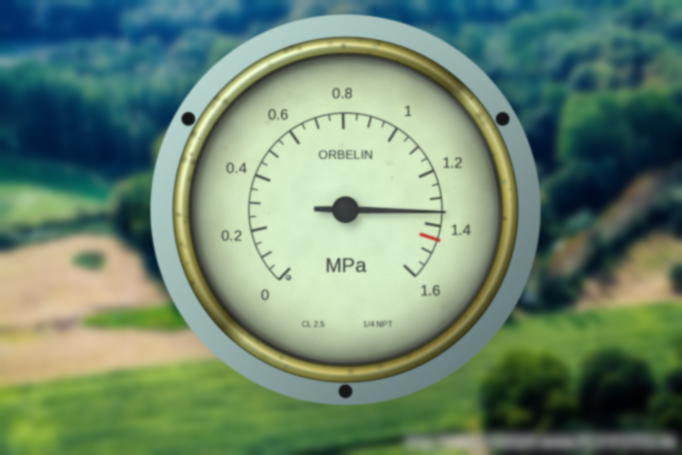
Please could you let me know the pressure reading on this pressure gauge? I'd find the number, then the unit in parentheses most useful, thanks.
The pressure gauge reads 1.35 (MPa)
